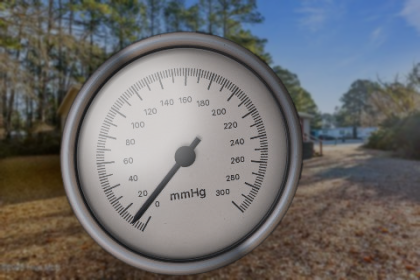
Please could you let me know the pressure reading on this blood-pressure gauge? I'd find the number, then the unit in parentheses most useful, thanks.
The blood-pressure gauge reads 10 (mmHg)
